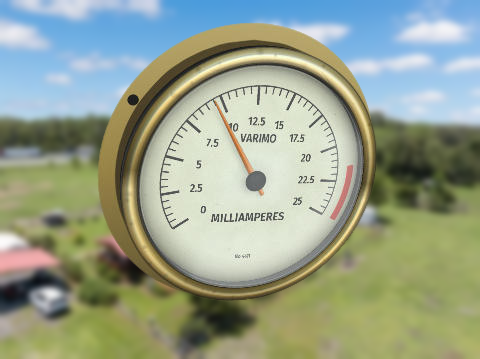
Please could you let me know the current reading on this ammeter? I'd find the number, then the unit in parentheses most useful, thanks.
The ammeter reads 9.5 (mA)
